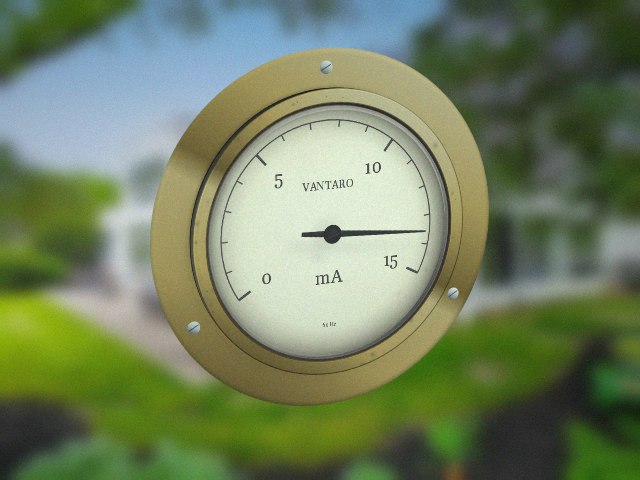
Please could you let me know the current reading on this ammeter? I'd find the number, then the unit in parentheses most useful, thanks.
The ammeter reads 13.5 (mA)
